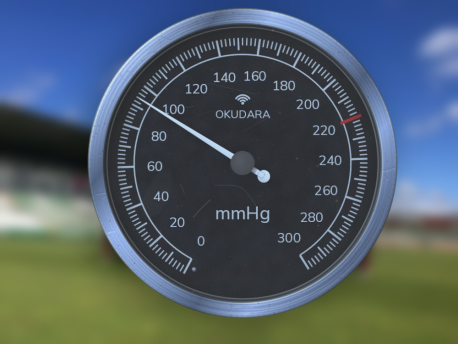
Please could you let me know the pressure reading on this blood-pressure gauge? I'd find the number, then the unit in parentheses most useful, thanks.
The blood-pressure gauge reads 94 (mmHg)
